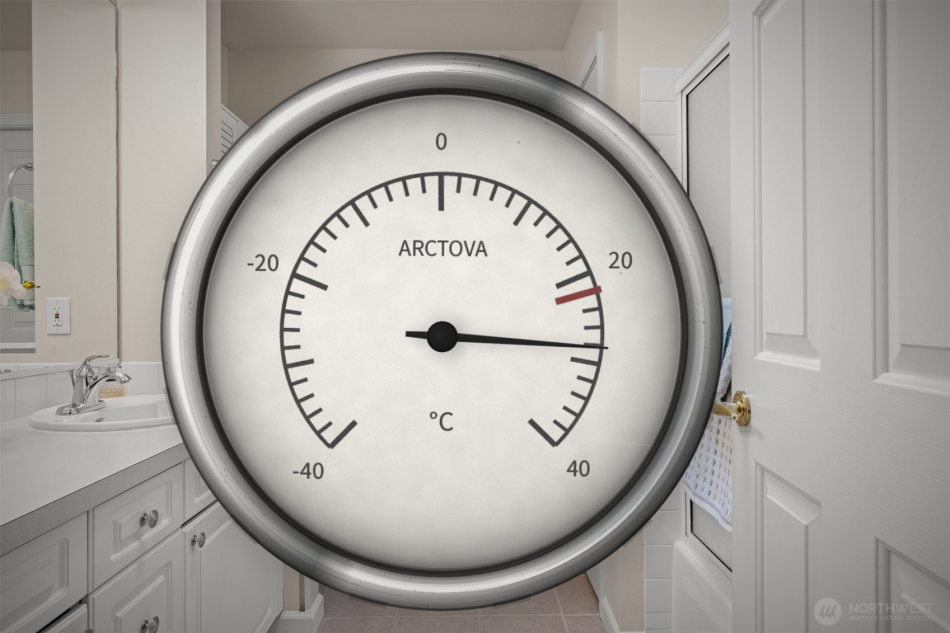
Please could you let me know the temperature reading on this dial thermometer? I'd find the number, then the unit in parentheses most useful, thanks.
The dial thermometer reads 28 (°C)
